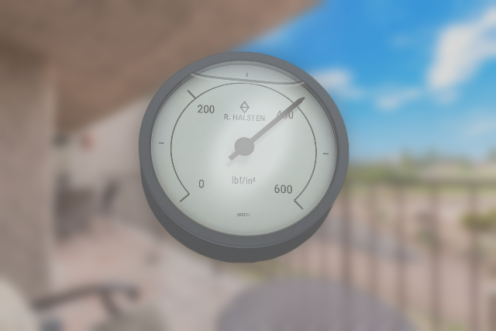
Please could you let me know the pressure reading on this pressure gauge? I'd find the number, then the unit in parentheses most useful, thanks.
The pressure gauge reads 400 (psi)
